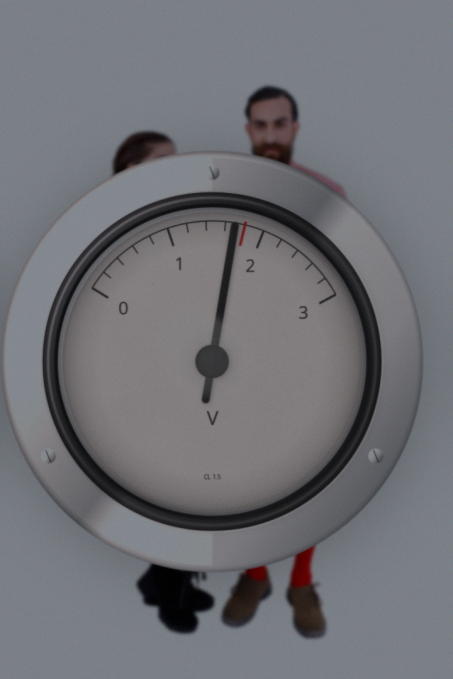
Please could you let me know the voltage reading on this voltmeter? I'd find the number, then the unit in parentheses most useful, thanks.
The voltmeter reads 1.7 (V)
